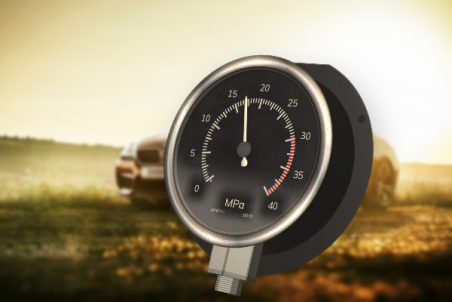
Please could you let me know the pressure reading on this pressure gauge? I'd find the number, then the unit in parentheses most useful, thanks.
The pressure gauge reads 17.5 (MPa)
